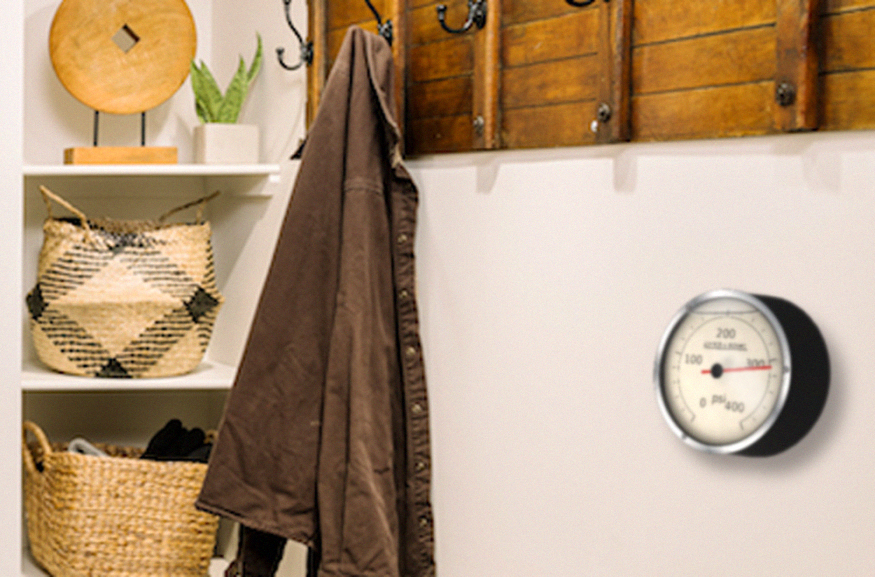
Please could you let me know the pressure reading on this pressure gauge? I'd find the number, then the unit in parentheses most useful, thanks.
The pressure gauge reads 310 (psi)
